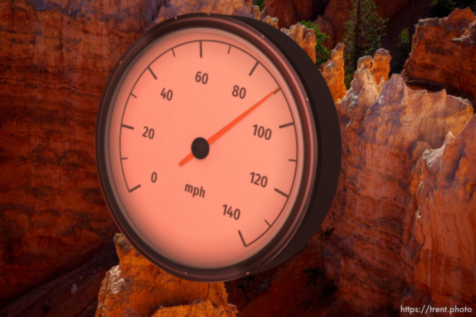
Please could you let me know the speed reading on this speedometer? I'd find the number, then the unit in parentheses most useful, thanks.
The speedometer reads 90 (mph)
